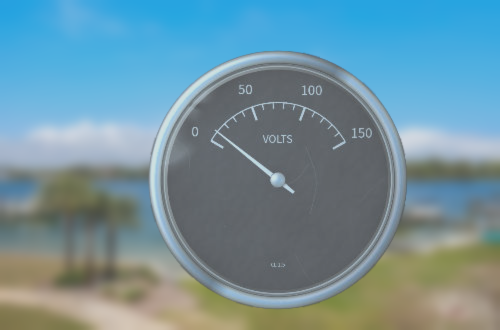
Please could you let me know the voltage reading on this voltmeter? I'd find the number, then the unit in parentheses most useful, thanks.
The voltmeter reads 10 (V)
